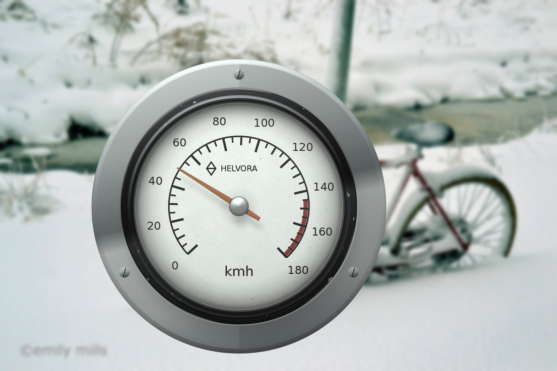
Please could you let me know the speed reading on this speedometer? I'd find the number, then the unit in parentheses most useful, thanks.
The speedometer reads 50 (km/h)
